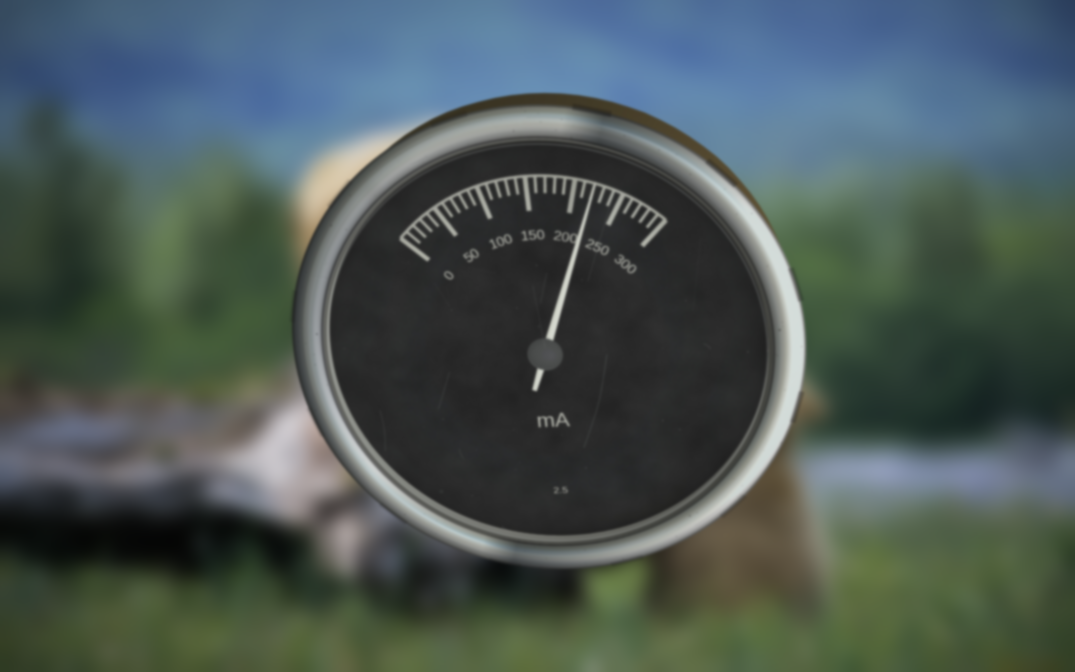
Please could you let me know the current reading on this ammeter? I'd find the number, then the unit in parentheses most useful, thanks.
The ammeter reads 220 (mA)
